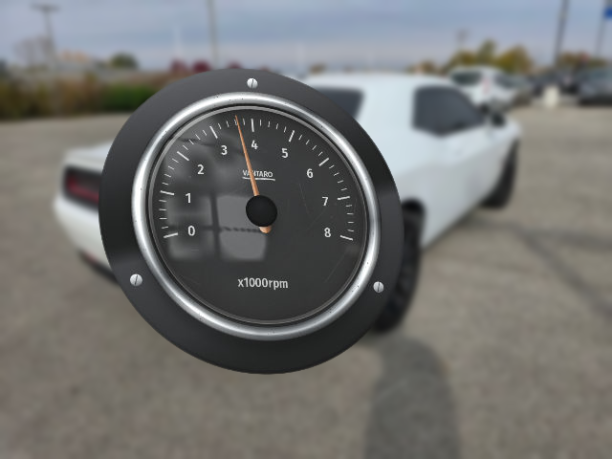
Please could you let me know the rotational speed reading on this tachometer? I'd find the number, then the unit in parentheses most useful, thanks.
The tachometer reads 3600 (rpm)
